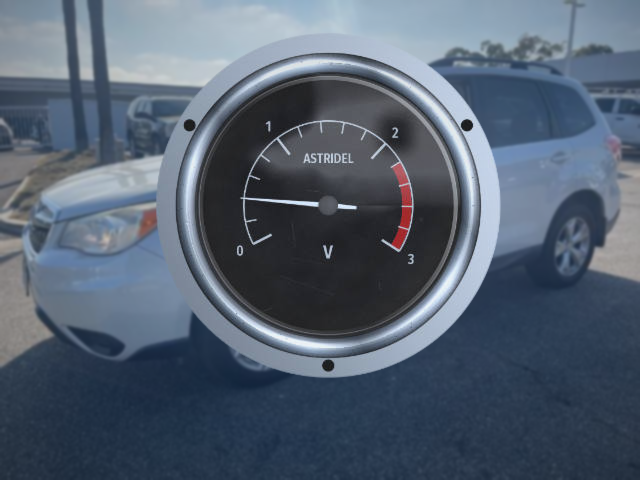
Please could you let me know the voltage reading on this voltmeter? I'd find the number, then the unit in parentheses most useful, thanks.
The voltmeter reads 0.4 (V)
